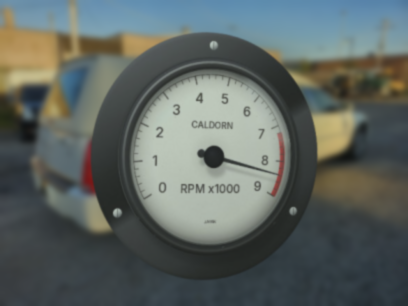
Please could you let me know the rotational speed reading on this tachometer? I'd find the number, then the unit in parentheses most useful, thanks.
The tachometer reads 8400 (rpm)
